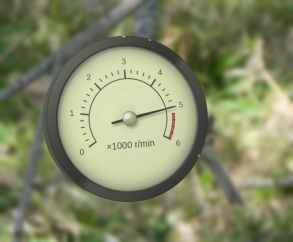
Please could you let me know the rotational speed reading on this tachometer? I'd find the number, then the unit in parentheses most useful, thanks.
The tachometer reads 5000 (rpm)
